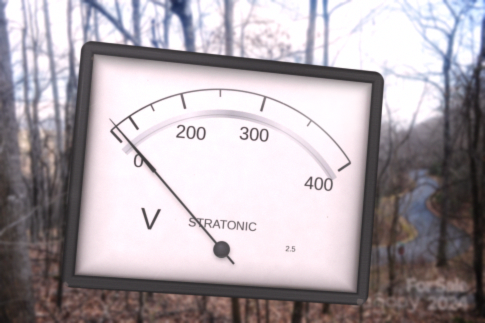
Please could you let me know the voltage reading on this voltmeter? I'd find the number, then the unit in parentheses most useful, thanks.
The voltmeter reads 50 (V)
